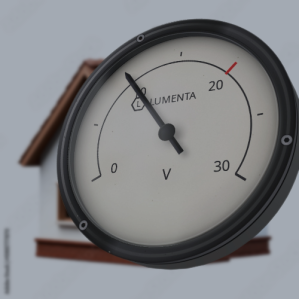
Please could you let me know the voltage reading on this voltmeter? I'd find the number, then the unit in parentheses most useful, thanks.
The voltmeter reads 10 (V)
